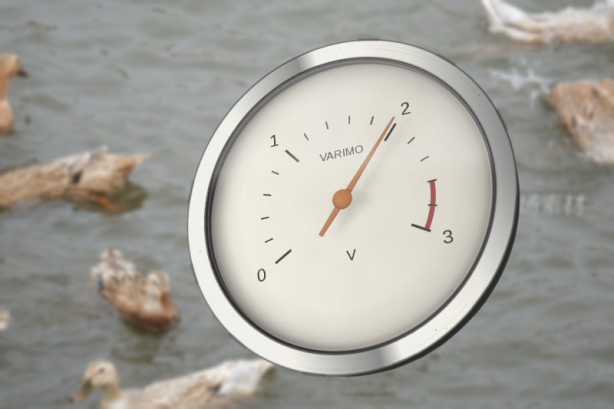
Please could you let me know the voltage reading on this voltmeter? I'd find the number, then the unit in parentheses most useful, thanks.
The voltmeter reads 2 (V)
